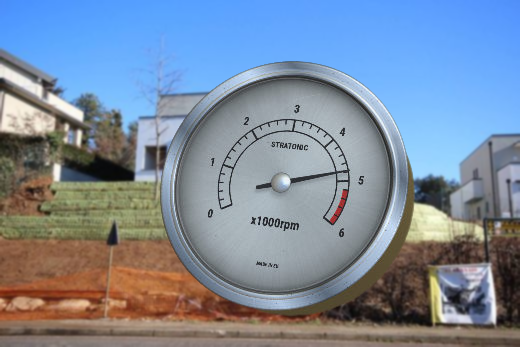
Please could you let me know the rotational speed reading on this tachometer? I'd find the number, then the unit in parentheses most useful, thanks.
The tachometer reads 4800 (rpm)
